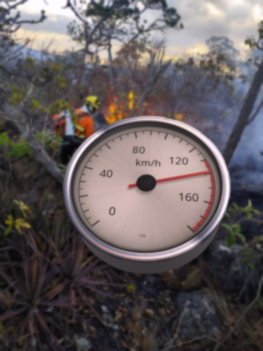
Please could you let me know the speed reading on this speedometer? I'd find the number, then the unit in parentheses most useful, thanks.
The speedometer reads 140 (km/h)
